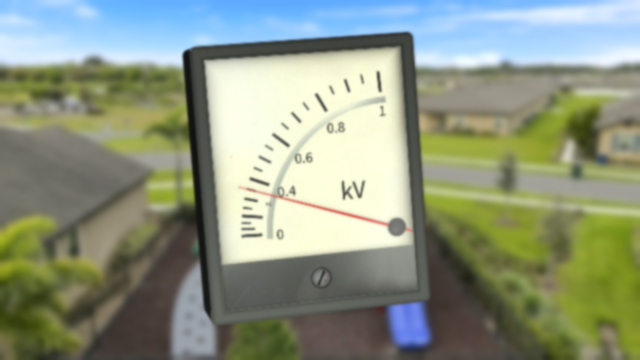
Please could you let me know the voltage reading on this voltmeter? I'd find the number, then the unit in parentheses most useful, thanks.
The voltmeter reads 0.35 (kV)
